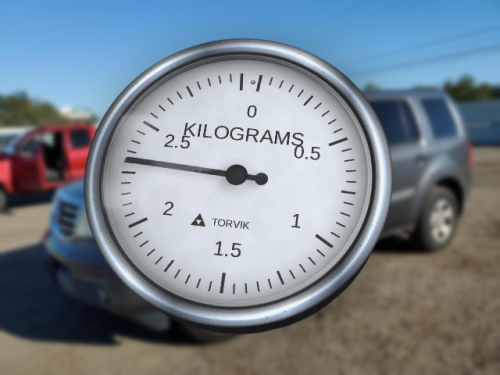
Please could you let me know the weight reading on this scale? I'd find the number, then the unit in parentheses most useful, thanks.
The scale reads 2.3 (kg)
